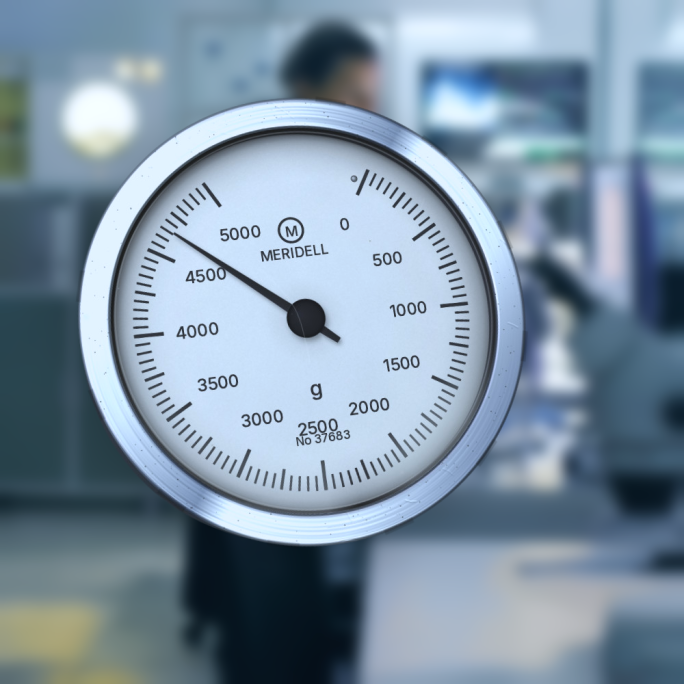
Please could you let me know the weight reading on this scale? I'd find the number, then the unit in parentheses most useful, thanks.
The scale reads 4650 (g)
